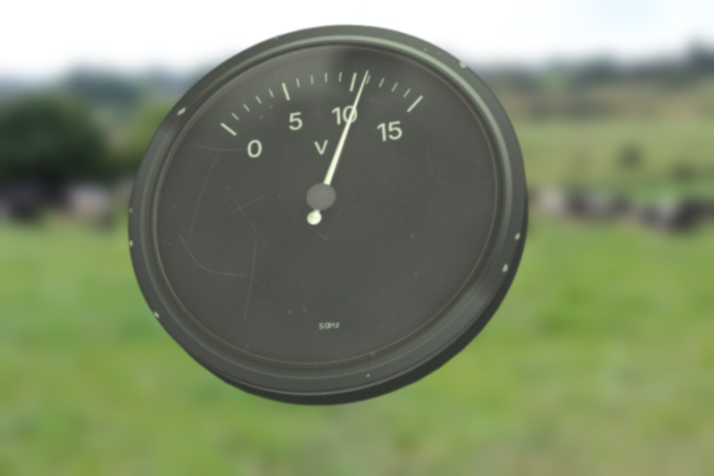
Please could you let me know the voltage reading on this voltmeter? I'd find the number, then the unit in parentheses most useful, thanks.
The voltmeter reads 11 (V)
